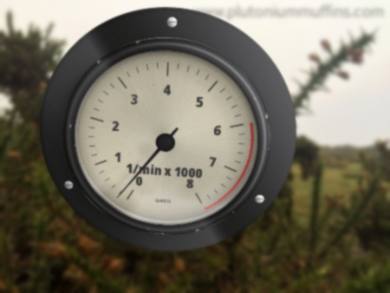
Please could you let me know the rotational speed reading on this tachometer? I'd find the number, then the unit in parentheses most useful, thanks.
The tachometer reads 200 (rpm)
